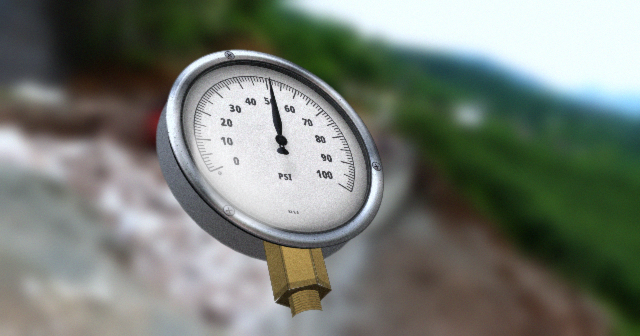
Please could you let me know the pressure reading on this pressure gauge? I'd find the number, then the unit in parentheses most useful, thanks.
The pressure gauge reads 50 (psi)
